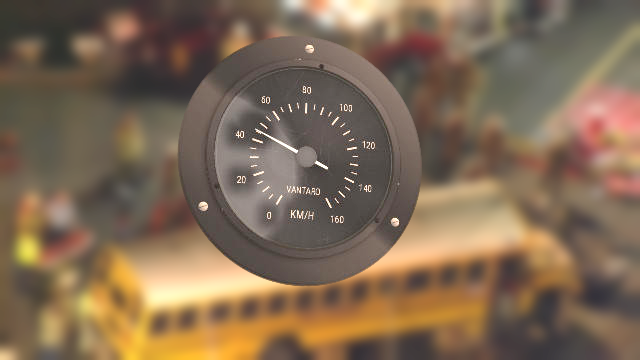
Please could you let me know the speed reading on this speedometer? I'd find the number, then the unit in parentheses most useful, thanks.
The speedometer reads 45 (km/h)
